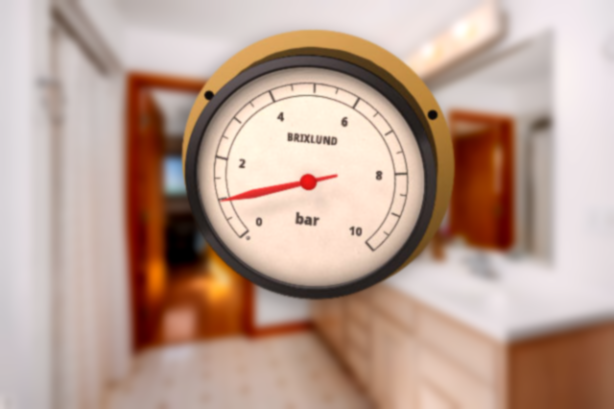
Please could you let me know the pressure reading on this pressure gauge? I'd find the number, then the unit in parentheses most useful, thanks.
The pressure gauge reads 1 (bar)
